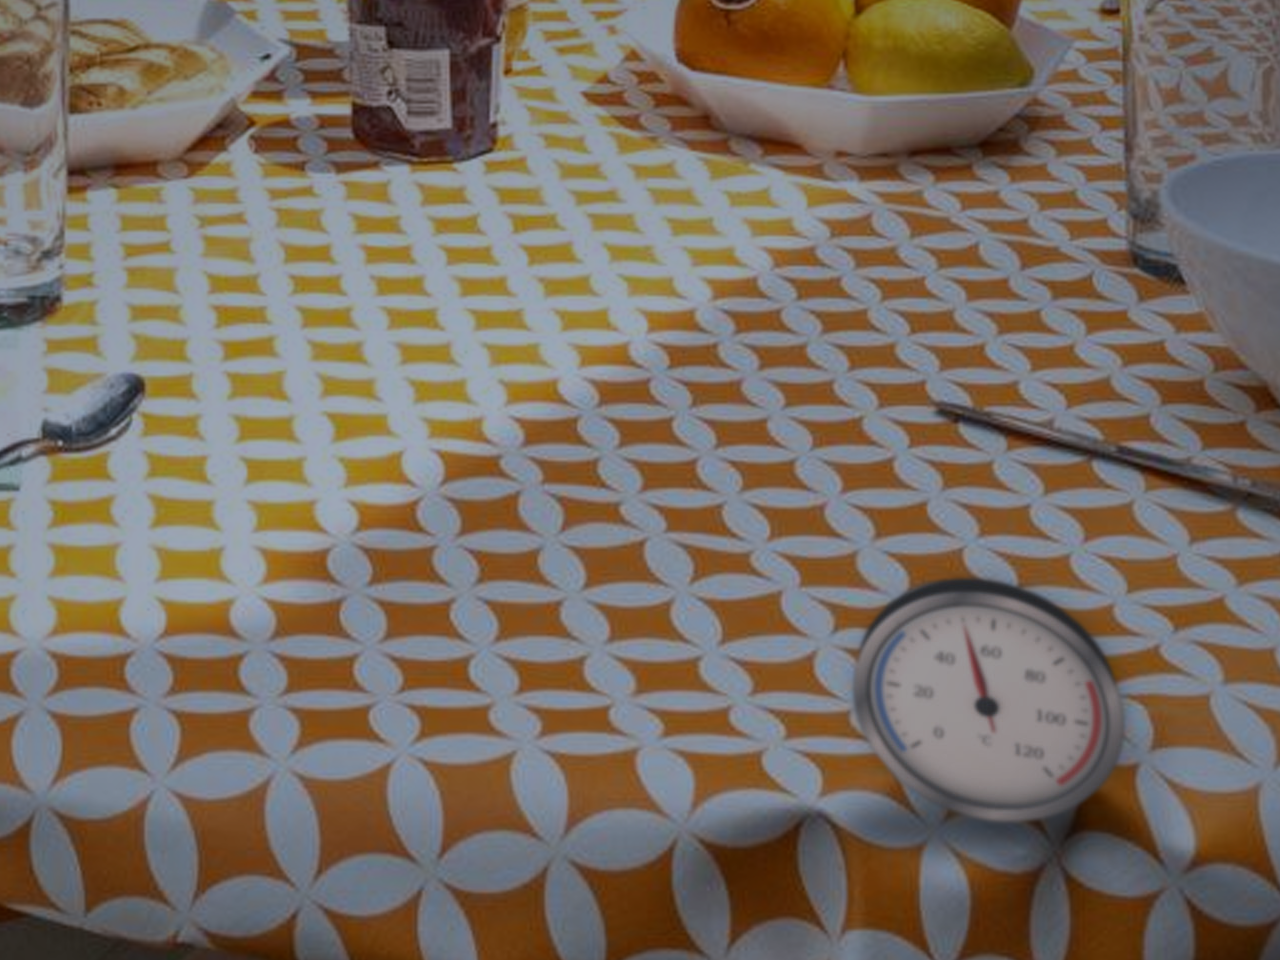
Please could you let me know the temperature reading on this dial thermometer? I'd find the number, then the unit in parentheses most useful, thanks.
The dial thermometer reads 52 (°C)
